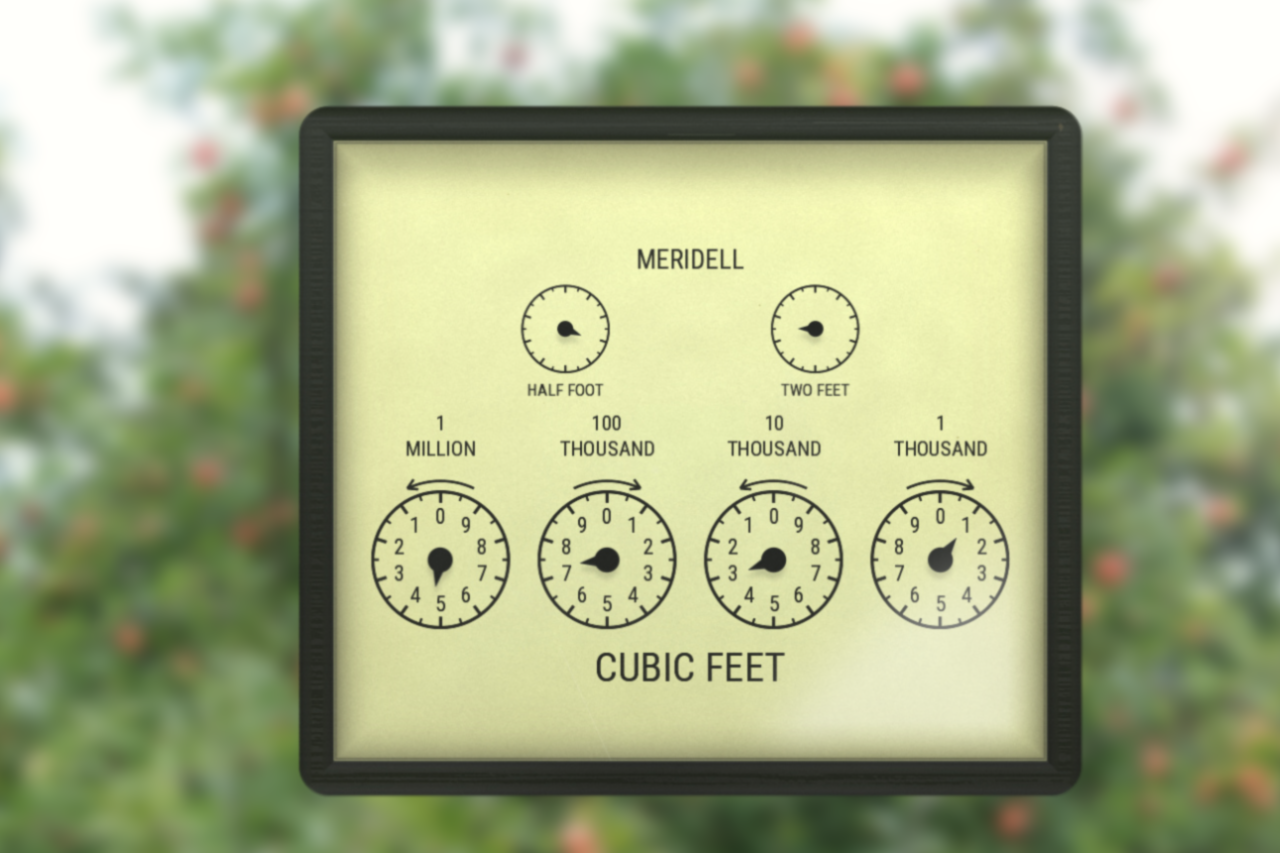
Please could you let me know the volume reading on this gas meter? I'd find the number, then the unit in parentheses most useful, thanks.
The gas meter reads 473100 (ft³)
